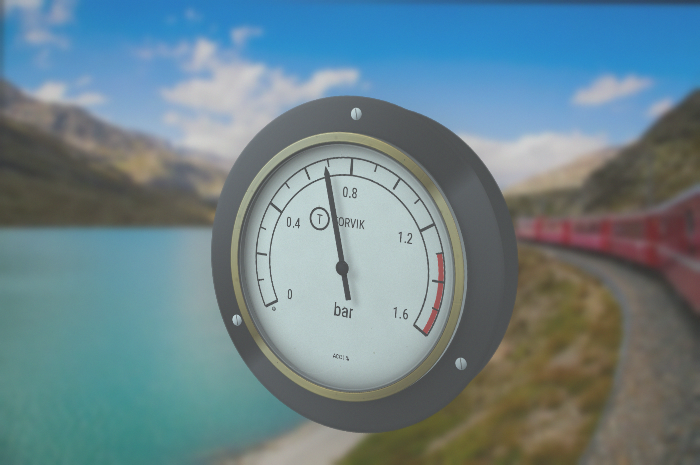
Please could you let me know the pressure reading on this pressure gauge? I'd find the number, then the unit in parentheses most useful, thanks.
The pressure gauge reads 0.7 (bar)
